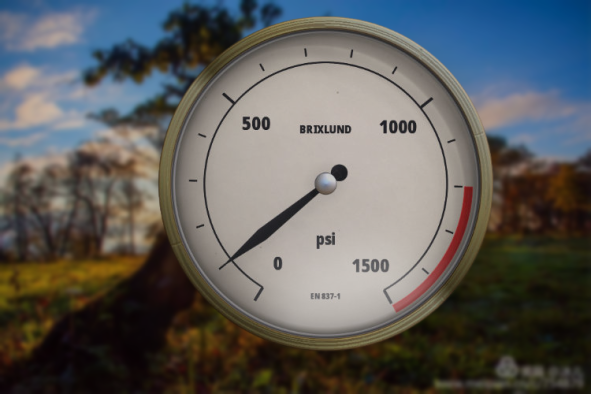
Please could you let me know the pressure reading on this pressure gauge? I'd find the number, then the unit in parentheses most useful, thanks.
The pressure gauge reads 100 (psi)
